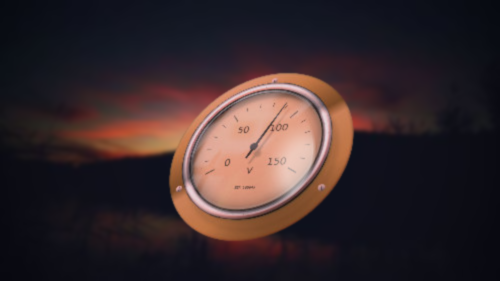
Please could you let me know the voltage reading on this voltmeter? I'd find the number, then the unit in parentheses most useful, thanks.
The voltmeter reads 90 (V)
